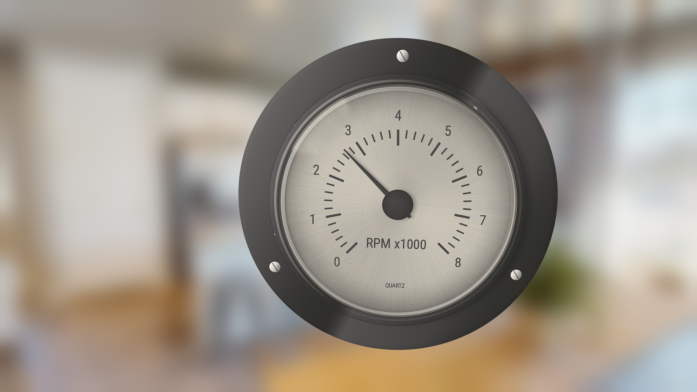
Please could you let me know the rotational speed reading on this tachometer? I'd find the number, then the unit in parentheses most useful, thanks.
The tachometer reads 2700 (rpm)
